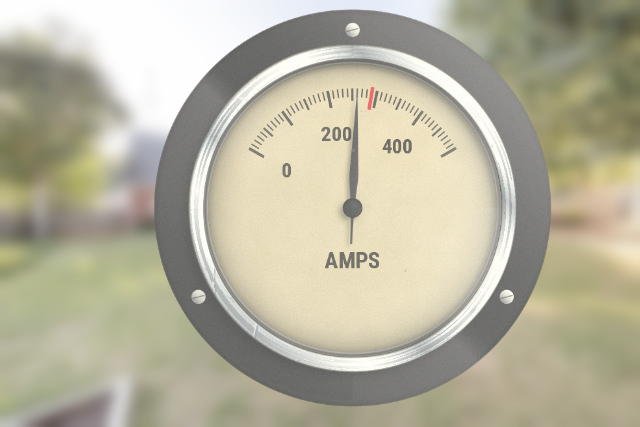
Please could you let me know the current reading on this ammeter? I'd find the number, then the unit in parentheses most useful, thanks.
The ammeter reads 260 (A)
